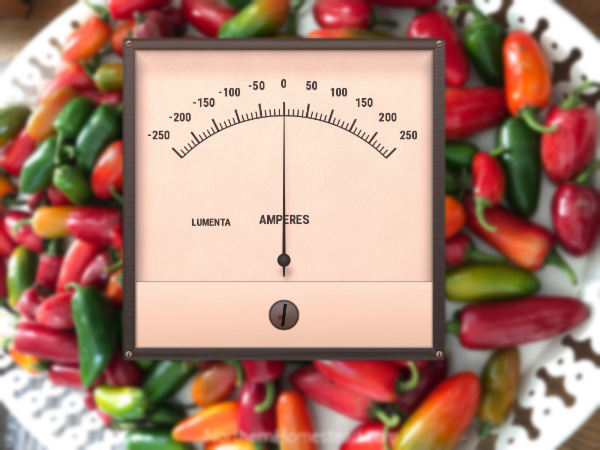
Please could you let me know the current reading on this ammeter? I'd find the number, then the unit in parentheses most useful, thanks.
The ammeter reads 0 (A)
